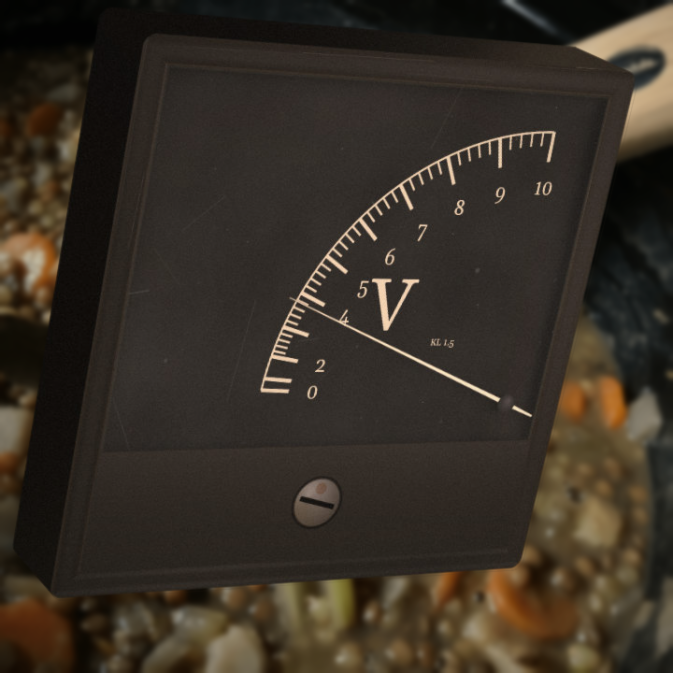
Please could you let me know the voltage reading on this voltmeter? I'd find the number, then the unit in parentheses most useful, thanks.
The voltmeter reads 3.8 (V)
